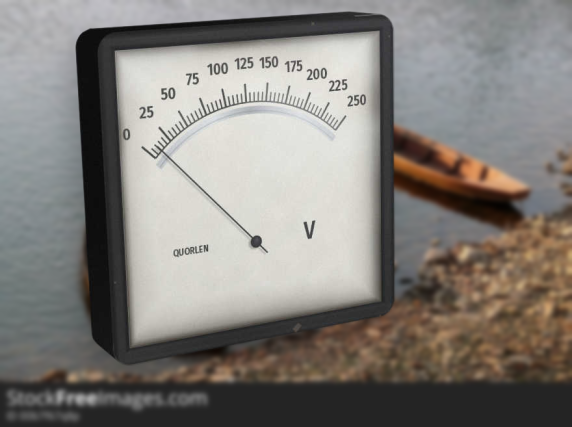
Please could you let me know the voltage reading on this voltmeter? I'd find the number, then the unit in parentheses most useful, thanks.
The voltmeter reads 10 (V)
